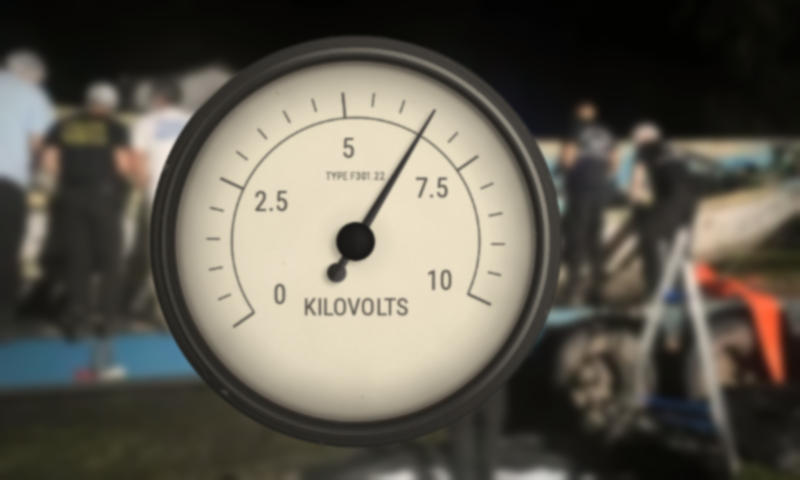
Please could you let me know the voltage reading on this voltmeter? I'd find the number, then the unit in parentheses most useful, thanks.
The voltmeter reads 6.5 (kV)
